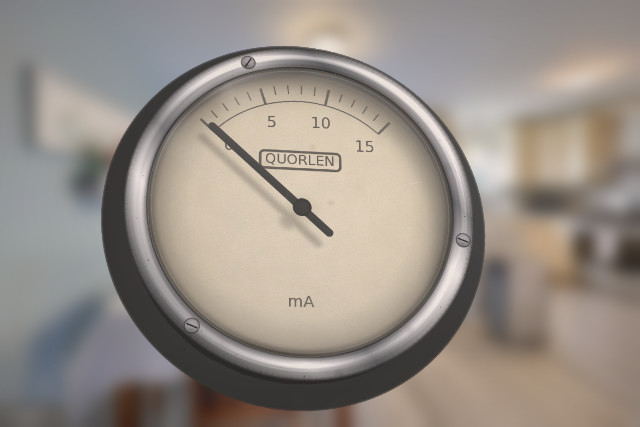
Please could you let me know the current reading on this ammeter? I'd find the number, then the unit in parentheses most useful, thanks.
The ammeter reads 0 (mA)
